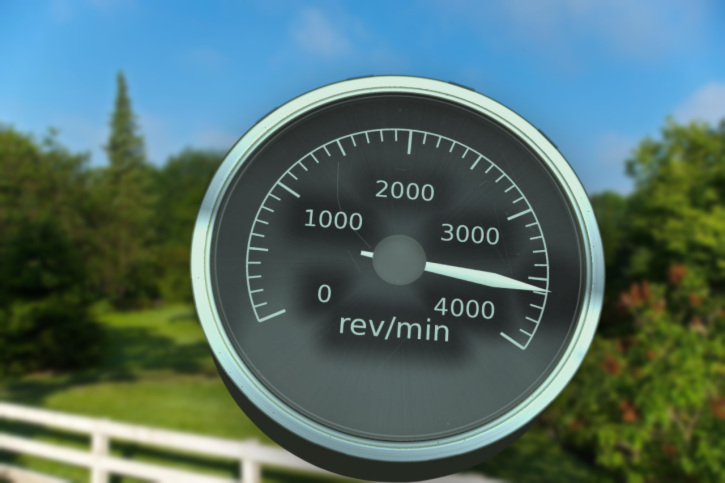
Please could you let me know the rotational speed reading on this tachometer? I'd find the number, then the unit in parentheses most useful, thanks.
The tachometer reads 3600 (rpm)
